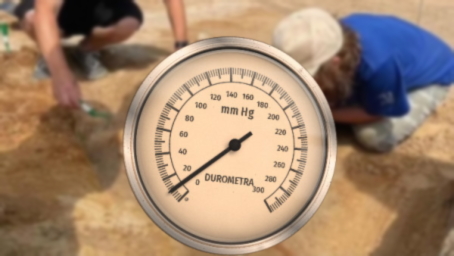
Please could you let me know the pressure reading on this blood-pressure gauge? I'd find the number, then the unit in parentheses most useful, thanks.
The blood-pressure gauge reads 10 (mmHg)
